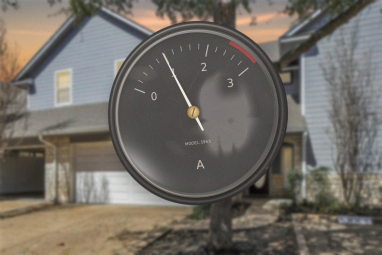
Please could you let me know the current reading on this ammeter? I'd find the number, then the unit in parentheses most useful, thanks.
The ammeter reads 1 (A)
